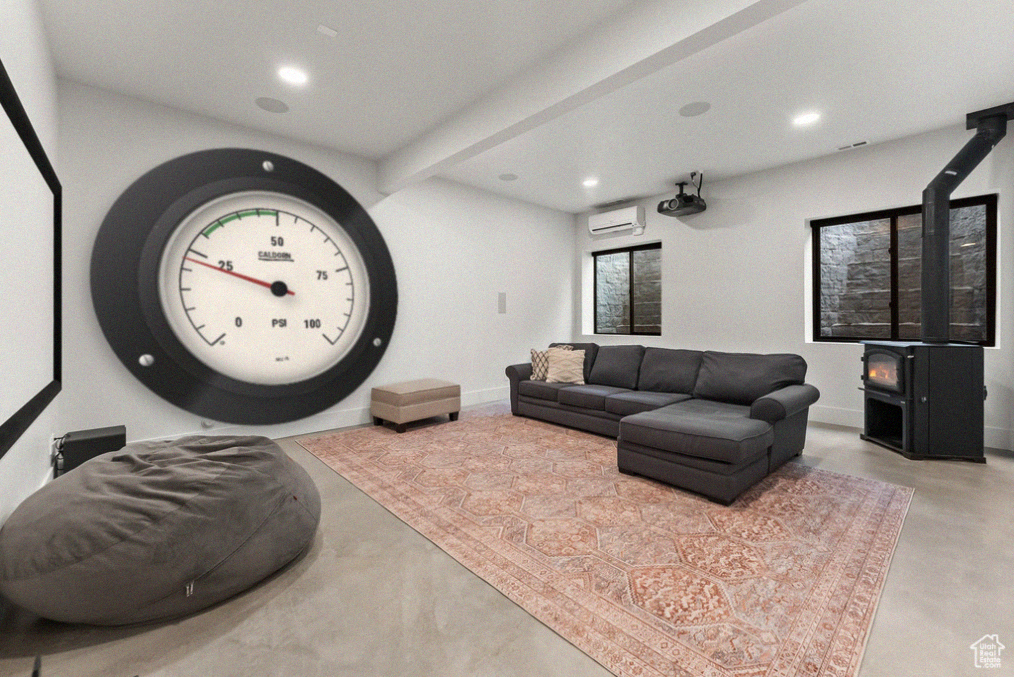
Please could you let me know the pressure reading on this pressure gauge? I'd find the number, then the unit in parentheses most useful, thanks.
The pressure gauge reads 22.5 (psi)
